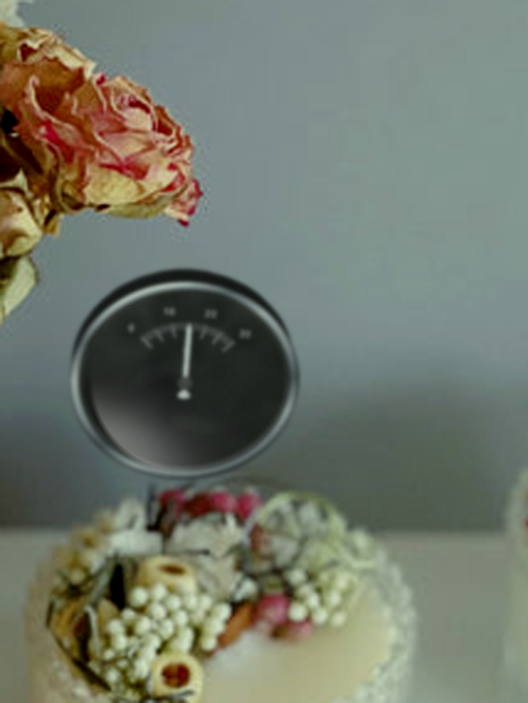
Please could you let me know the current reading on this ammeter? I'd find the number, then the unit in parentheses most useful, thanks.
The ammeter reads 15 (A)
